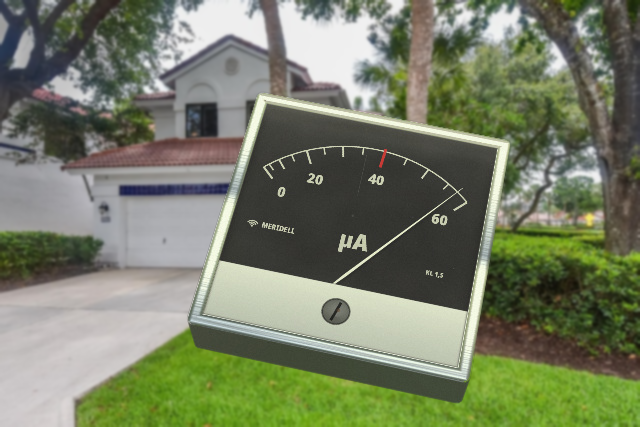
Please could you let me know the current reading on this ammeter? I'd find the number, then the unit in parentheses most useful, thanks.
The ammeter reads 57.5 (µA)
